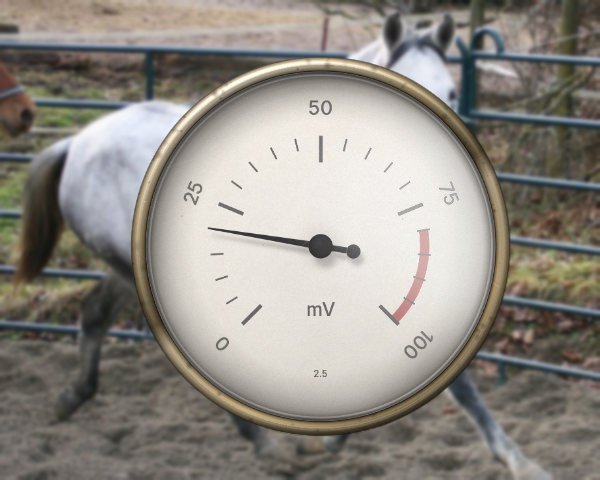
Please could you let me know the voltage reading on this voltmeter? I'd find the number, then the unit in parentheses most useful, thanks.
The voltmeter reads 20 (mV)
